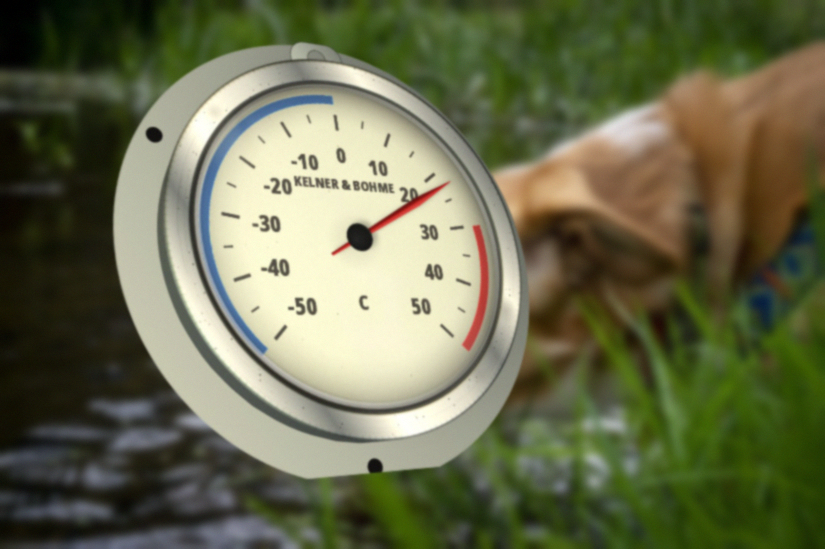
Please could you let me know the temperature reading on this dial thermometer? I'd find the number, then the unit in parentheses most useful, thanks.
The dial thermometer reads 22.5 (°C)
